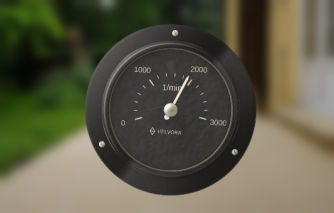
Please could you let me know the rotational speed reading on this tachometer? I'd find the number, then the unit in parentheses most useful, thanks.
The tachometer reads 1900 (rpm)
